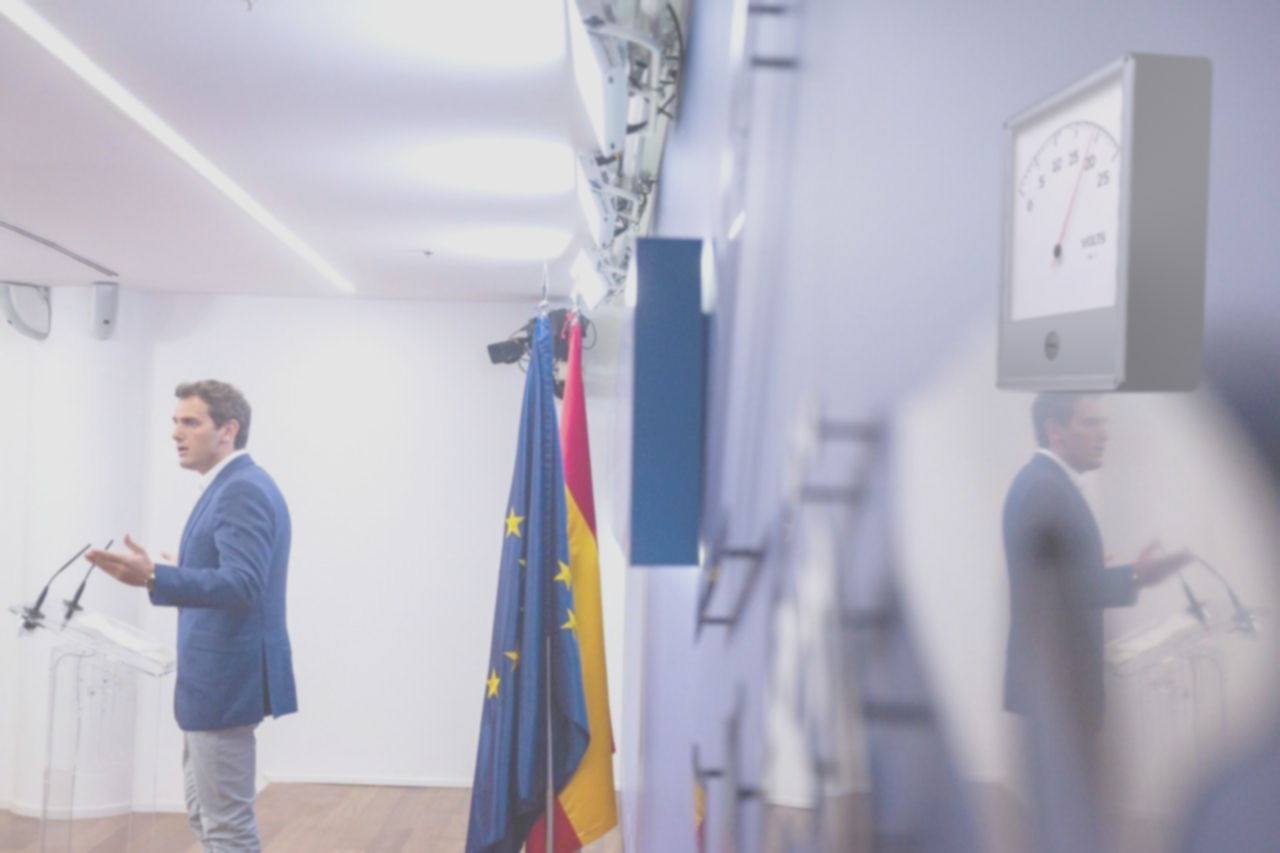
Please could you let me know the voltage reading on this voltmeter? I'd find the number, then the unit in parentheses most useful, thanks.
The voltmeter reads 20 (V)
